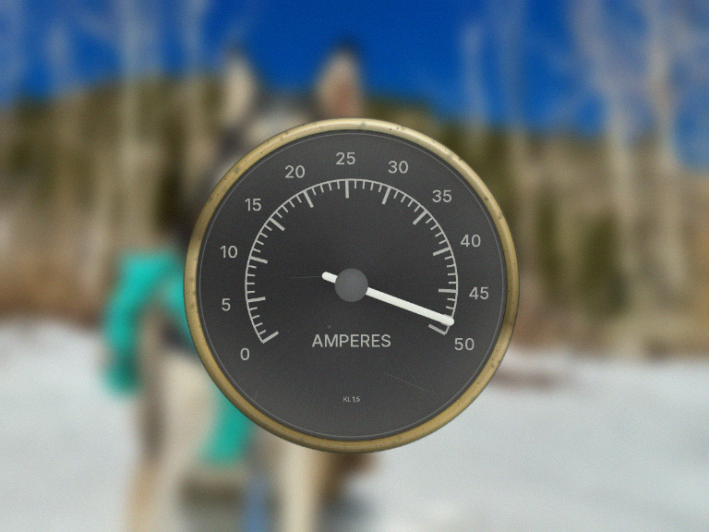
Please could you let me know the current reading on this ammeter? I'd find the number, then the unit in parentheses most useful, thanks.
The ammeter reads 48.5 (A)
